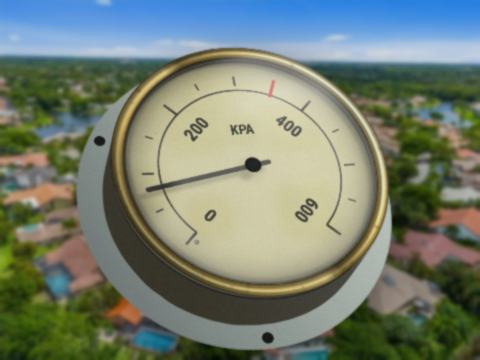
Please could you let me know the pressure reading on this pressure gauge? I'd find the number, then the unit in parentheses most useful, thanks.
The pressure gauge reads 75 (kPa)
